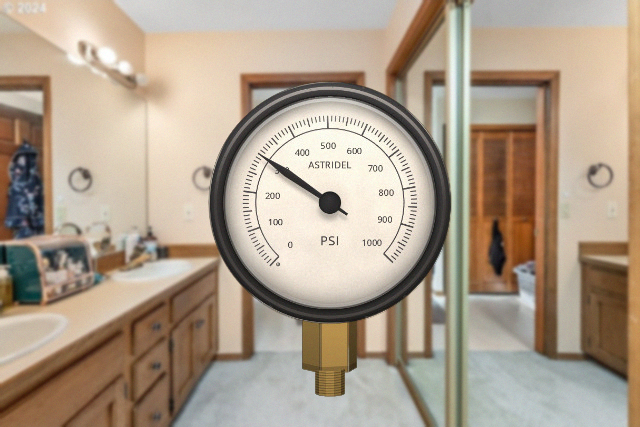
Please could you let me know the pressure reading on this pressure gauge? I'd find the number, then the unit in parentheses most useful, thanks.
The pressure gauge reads 300 (psi)
